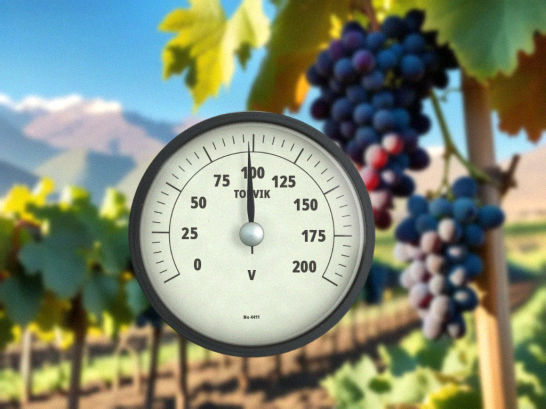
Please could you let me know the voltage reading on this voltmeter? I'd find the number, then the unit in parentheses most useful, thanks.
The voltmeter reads 97.5 (V)
